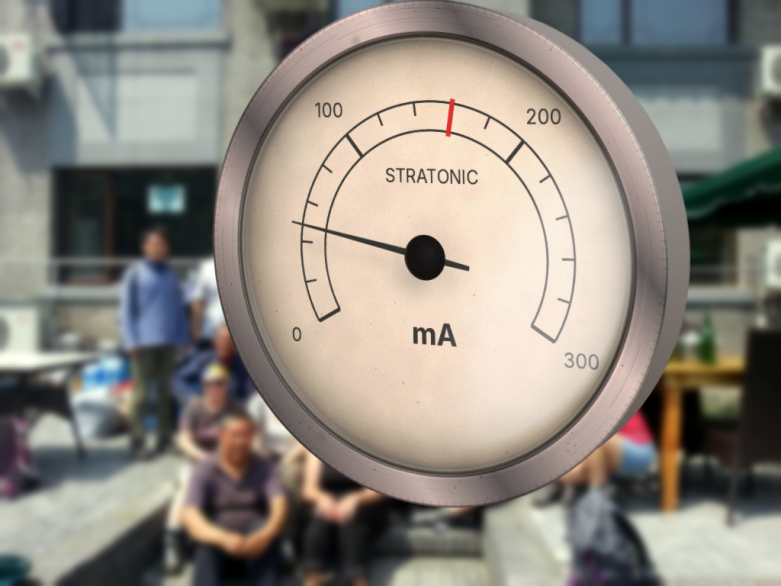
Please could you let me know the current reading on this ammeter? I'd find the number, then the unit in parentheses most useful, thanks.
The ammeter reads 50 (mA)
